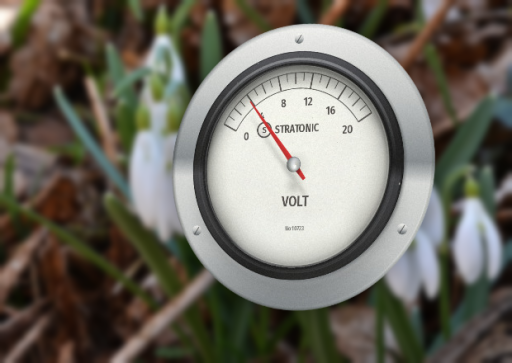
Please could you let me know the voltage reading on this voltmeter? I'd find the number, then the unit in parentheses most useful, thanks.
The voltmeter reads 4 (V)
